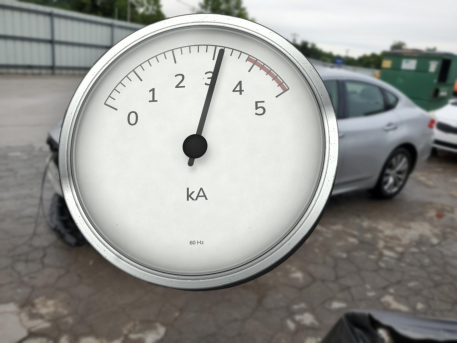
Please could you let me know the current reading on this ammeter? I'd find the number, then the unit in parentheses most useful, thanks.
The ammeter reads 3.2 (kA)
